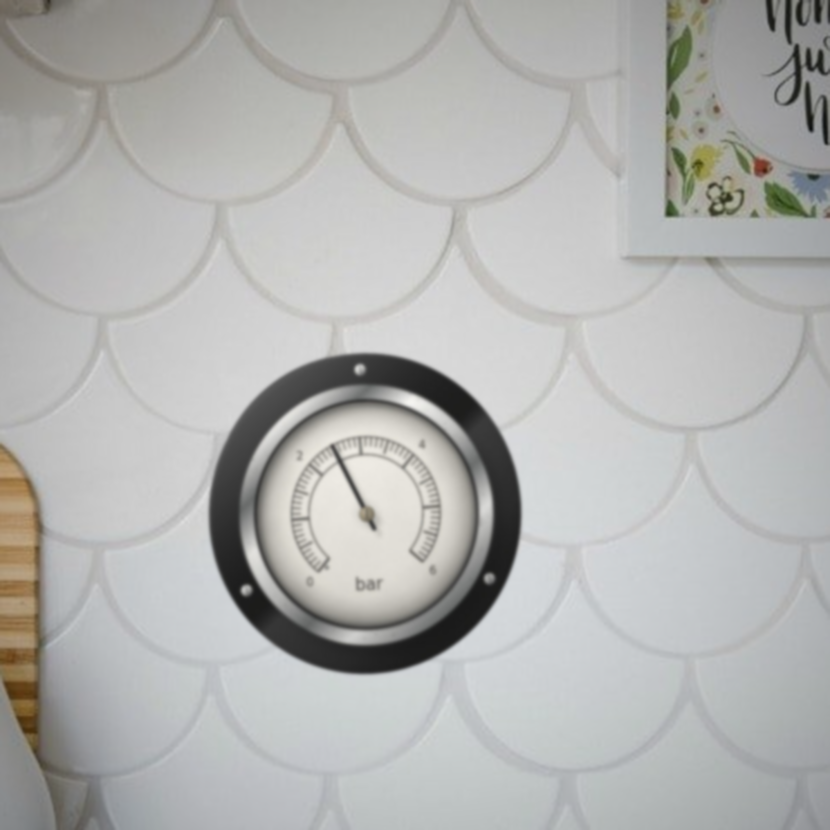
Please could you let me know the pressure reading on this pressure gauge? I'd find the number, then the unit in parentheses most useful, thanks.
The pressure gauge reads 2.5 (bar)
